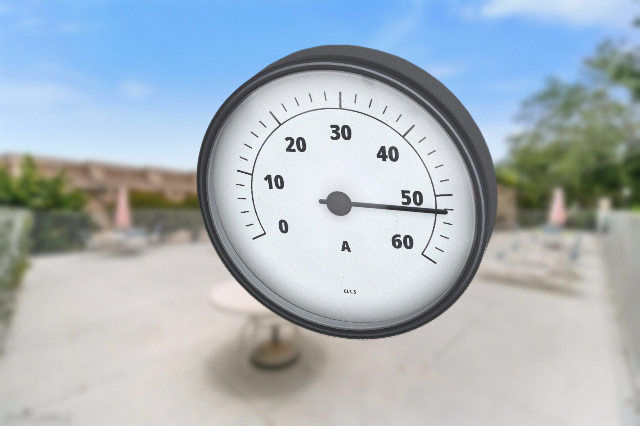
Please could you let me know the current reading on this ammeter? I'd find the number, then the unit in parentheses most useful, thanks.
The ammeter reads 52 (A)
